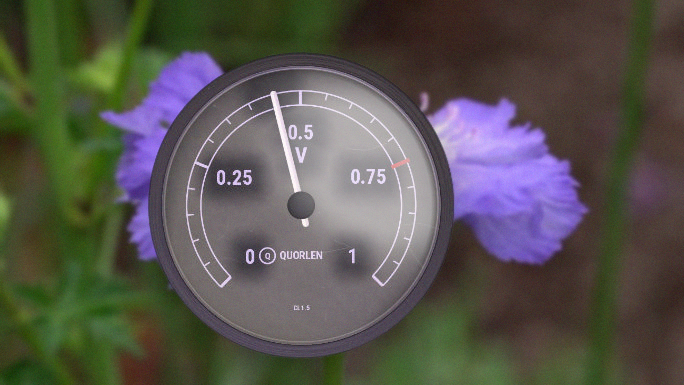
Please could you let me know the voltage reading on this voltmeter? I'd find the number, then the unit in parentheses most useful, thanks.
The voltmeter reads 0.45 (V)
